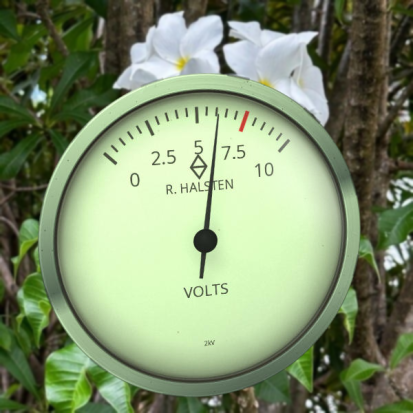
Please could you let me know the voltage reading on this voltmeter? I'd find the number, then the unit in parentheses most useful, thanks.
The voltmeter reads 6 (V)
